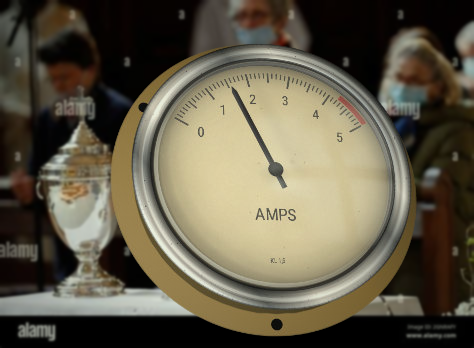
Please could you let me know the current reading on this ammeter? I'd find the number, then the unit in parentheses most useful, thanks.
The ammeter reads 1.5 (A)
